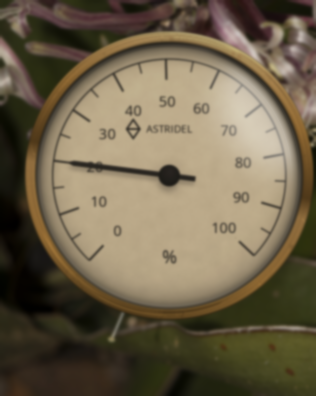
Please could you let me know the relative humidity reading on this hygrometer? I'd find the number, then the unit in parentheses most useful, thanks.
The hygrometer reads 20 (%)
